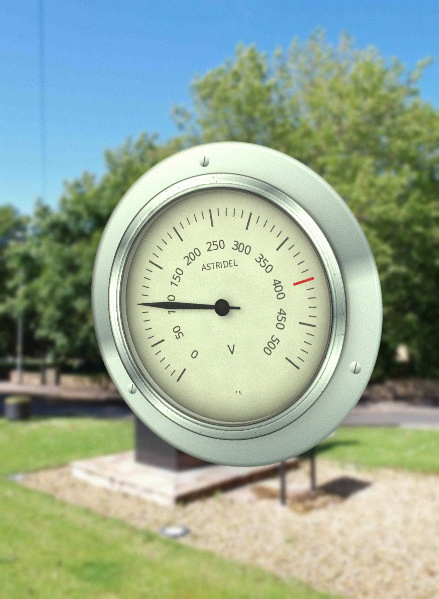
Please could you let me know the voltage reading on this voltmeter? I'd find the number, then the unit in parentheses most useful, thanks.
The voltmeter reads 100 (V)
